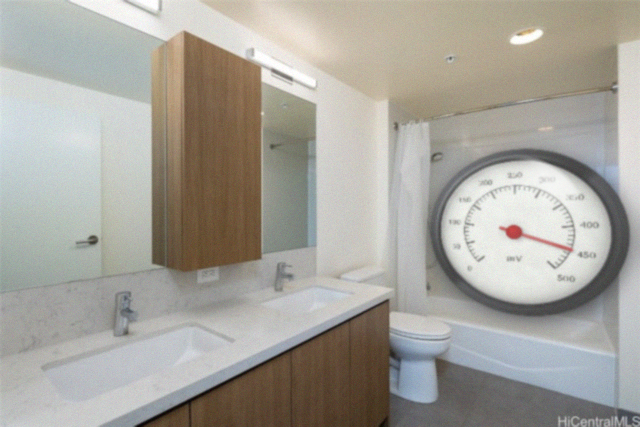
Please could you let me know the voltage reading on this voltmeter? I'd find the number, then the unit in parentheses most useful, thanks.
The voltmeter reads 450 (mV)
